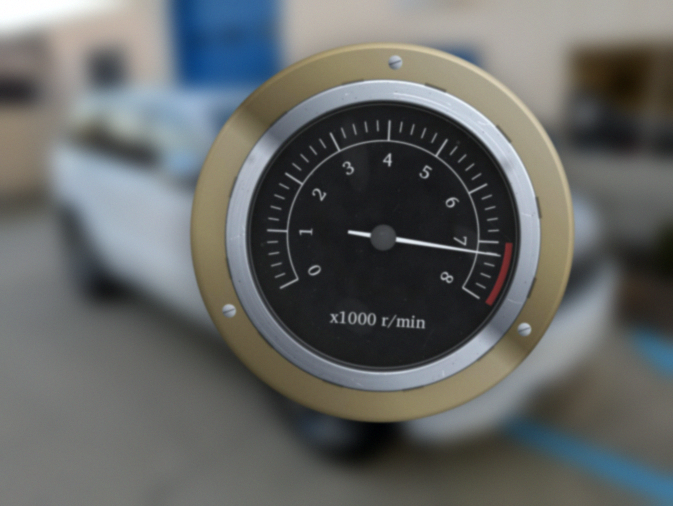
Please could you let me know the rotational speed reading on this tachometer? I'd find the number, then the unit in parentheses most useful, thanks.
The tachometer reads 7200 (rpm)
